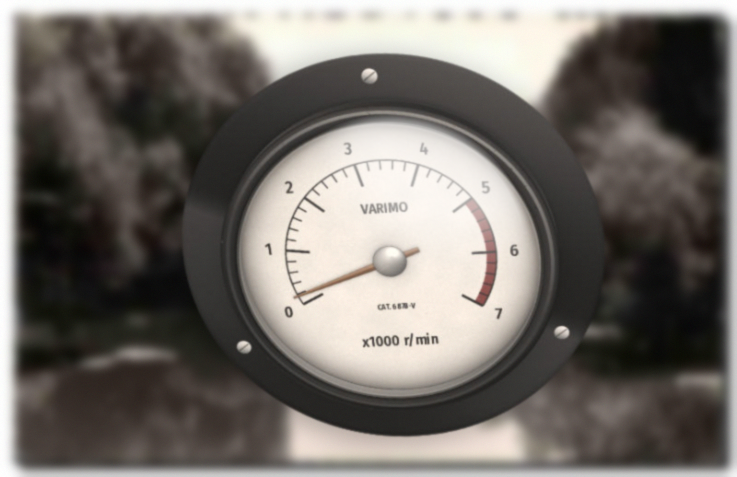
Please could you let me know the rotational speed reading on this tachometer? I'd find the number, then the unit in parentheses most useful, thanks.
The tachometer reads 200 (rpm)
